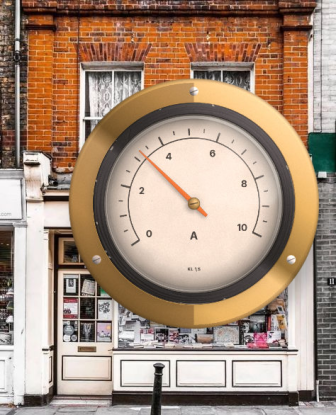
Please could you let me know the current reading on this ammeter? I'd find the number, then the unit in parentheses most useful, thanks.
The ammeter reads 3.25 (A)
